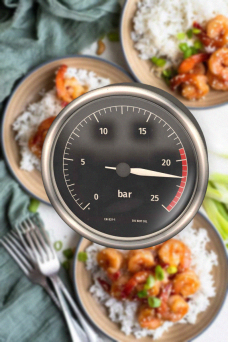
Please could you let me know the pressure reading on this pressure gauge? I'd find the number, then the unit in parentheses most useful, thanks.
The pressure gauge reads 21.5 (bar)
